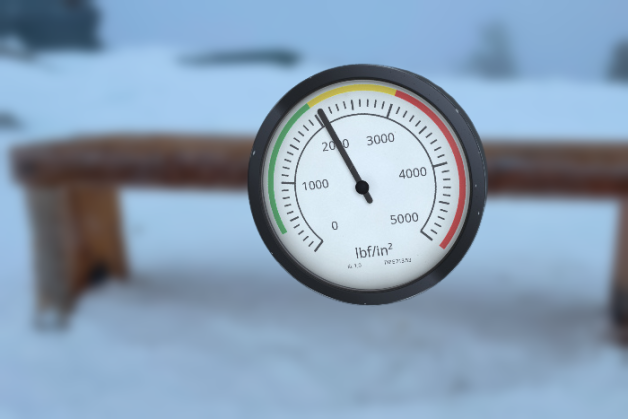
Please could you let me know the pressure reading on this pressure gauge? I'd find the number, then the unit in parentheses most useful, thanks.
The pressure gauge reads 2100 (psi)
